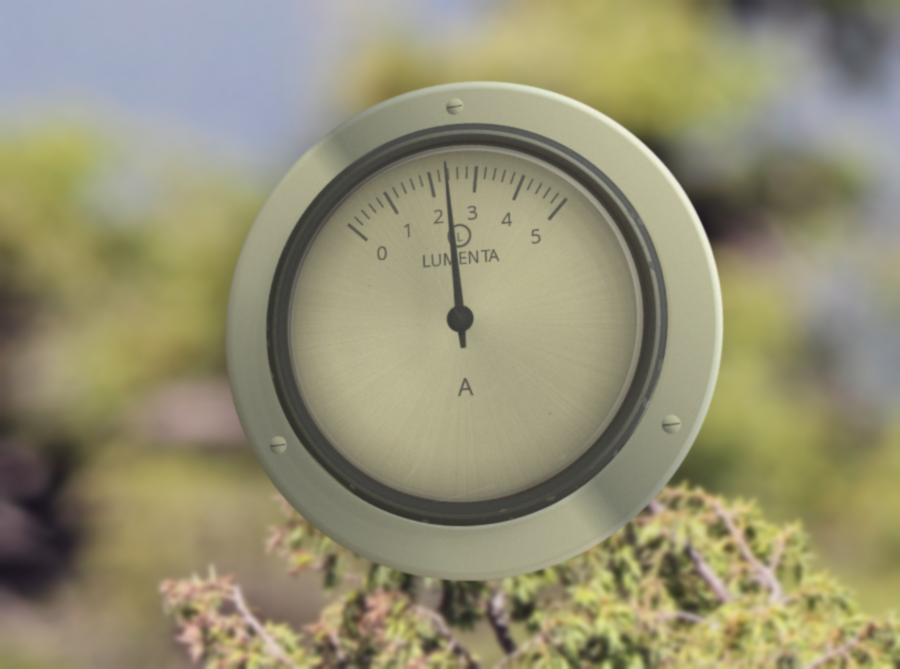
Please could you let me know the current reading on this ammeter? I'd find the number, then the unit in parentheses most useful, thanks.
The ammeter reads 2.4 (A)
